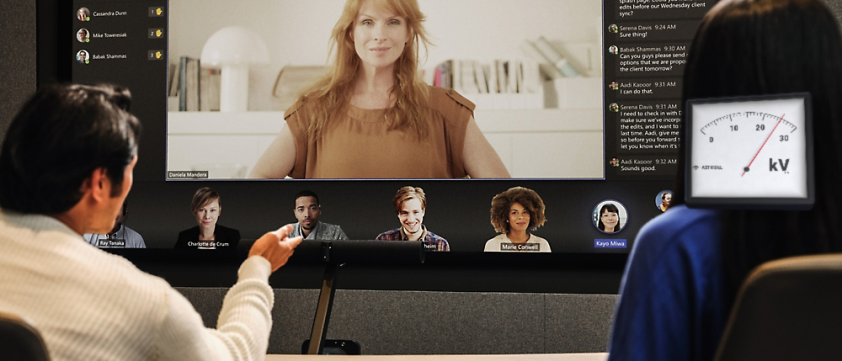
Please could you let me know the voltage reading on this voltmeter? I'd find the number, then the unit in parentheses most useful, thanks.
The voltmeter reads 25 (kV)
